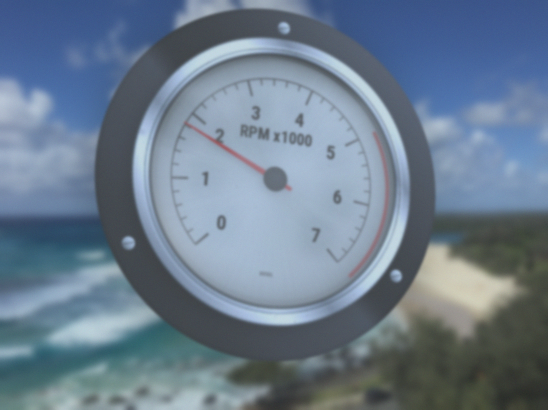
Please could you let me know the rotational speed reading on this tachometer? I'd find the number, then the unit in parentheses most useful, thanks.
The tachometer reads 1800 (rpm)
